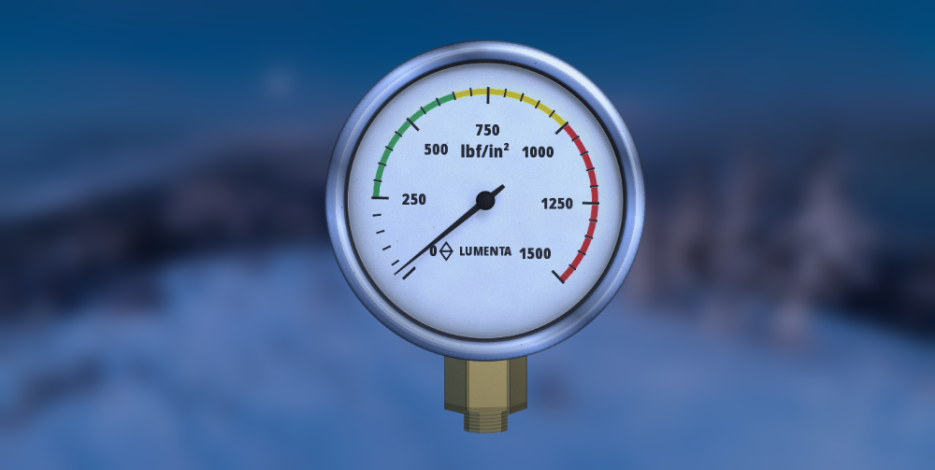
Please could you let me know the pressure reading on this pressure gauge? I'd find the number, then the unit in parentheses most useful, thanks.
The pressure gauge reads 25 (psi)
